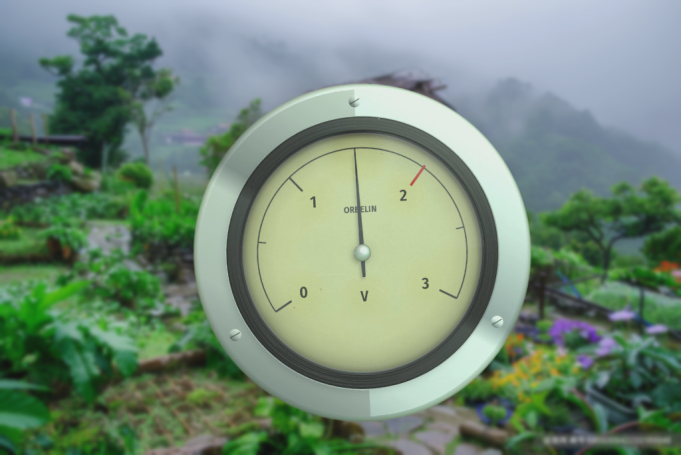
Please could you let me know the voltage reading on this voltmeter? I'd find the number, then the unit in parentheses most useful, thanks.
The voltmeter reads 1.5 (V)
